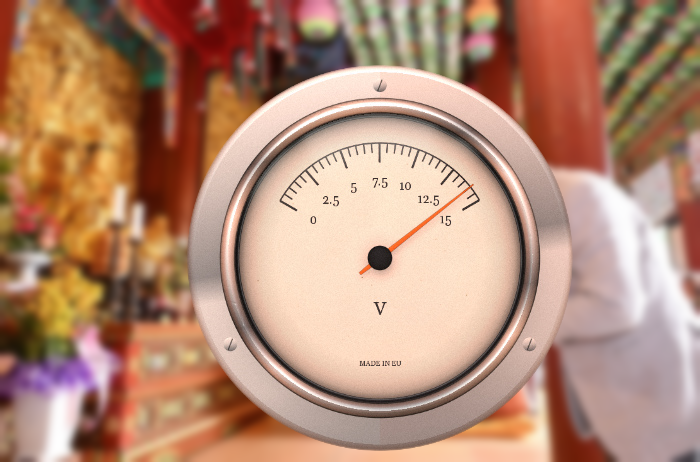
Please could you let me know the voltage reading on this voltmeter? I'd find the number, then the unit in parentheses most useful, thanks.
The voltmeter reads 14 (V)
